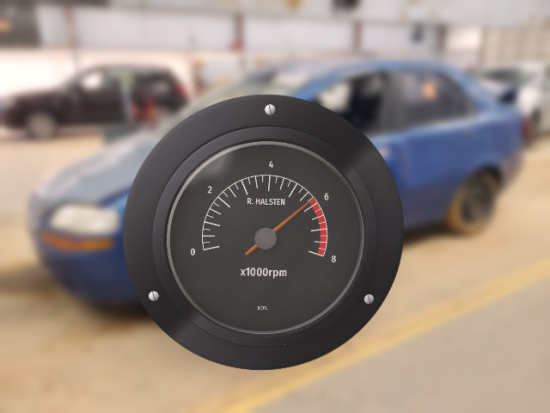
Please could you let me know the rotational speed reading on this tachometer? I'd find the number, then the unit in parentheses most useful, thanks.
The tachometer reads 5750 (rpm)
